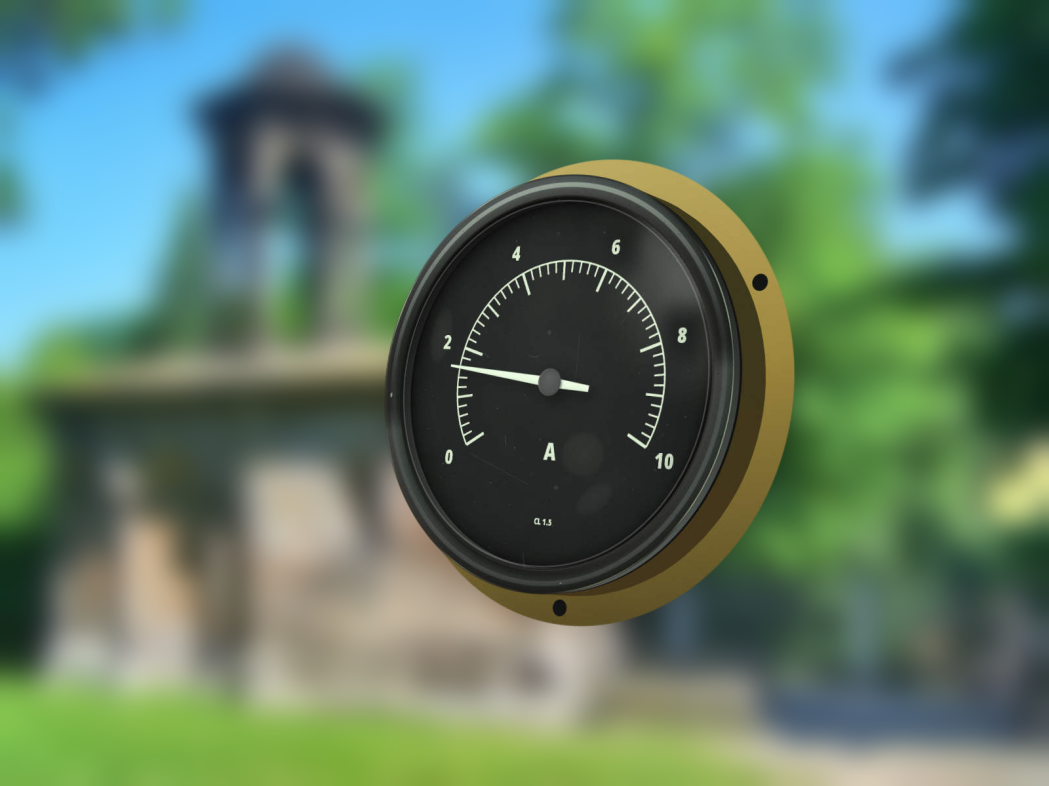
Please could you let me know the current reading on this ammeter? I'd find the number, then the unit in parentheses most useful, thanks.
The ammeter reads 1.6 (A)
